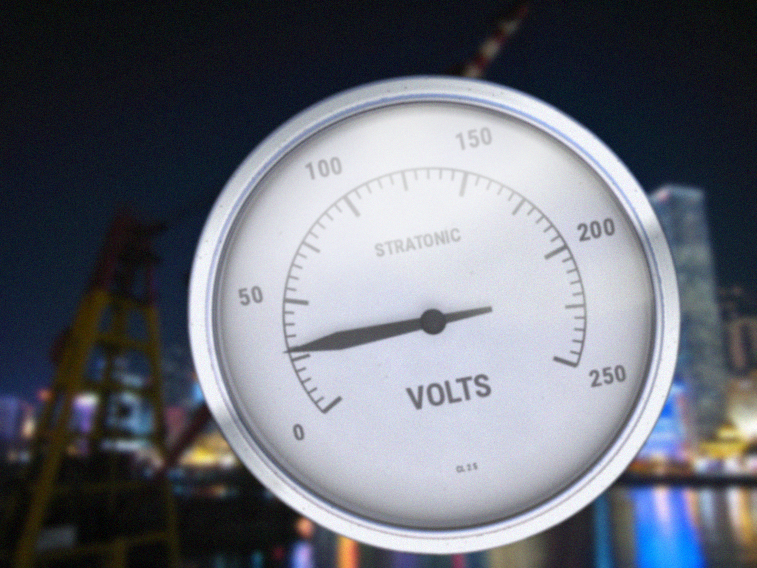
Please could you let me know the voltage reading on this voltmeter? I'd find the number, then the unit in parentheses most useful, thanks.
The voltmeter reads 30 (V)
